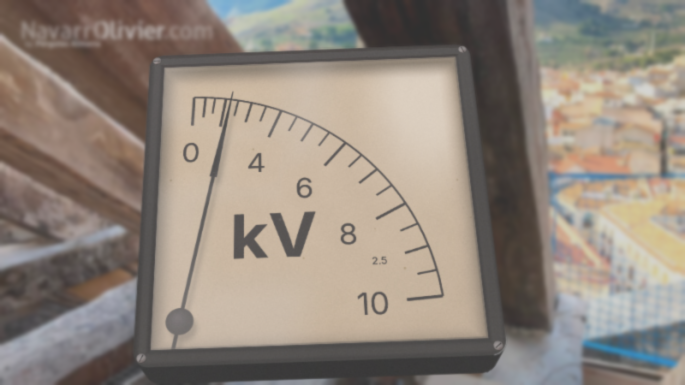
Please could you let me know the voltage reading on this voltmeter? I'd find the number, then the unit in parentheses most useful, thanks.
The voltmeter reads 2.25 (kV)
